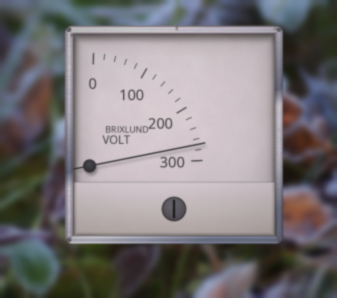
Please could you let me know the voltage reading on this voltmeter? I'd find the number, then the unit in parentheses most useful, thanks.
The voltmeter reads 270 (V)
